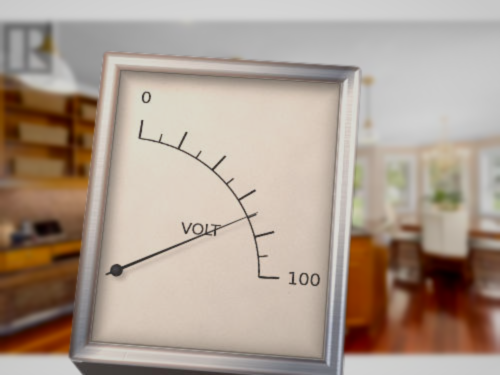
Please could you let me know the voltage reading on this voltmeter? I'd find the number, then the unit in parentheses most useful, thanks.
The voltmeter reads 70 (V)
